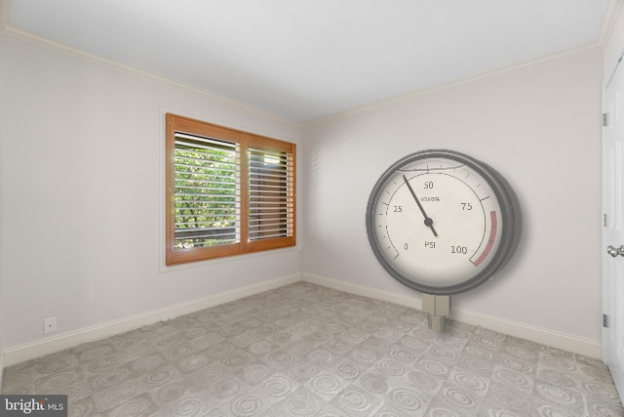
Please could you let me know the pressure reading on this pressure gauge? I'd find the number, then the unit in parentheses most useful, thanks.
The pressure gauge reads 40 (psi)
